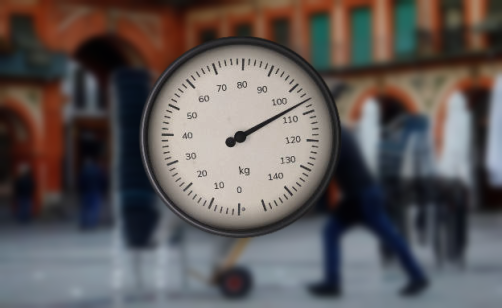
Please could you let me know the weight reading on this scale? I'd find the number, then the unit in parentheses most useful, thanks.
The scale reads 106 (kg)
